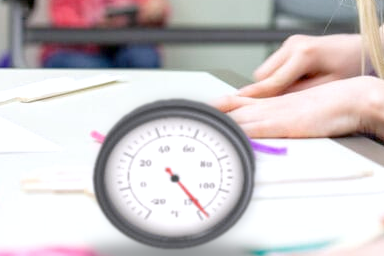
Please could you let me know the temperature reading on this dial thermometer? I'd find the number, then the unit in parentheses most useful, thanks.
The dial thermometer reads 116 (°F)
